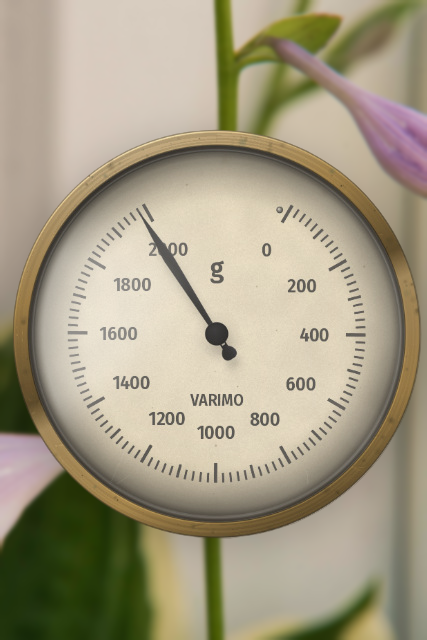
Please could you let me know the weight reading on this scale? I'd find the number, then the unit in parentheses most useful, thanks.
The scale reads 1980 (g)
